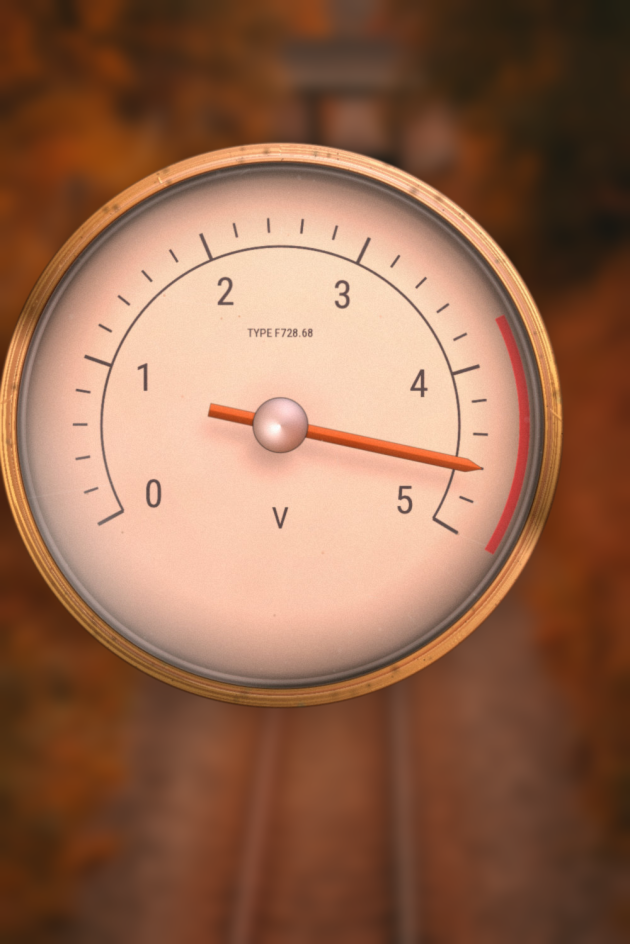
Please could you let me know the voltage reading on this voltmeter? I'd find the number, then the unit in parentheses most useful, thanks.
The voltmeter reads 4.6 (V)
